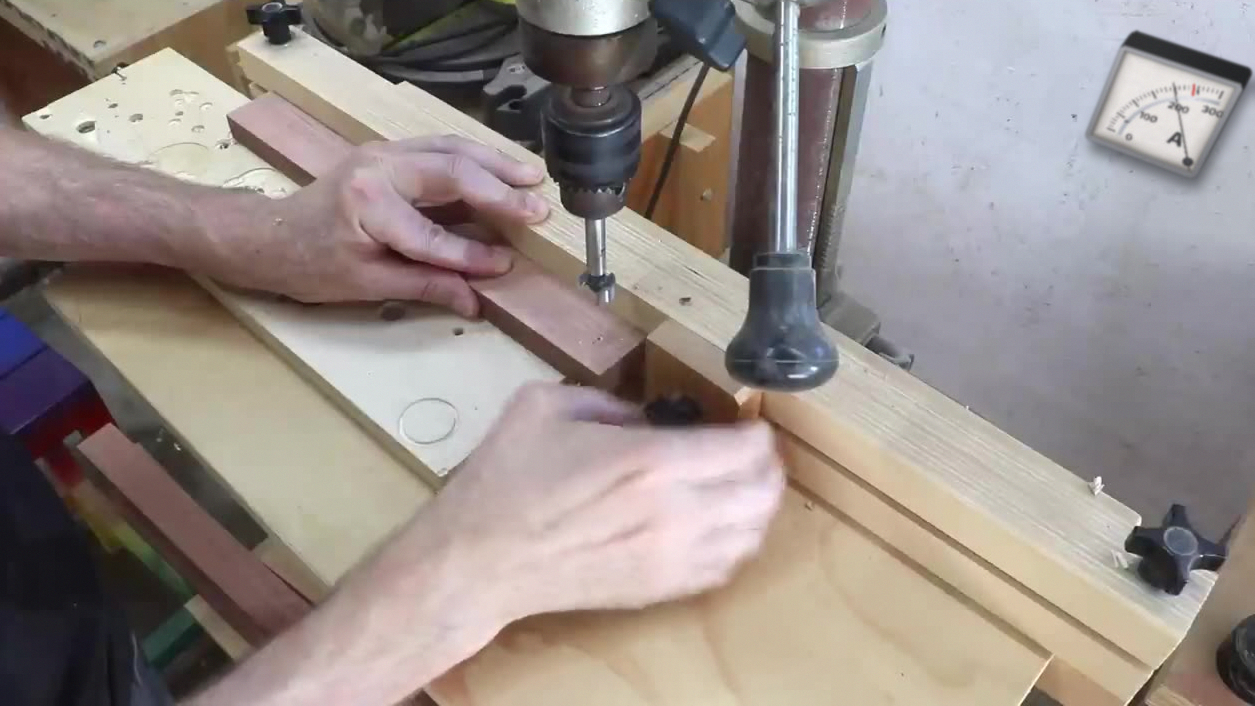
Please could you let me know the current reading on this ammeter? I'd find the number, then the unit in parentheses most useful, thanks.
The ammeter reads 200 (A)
